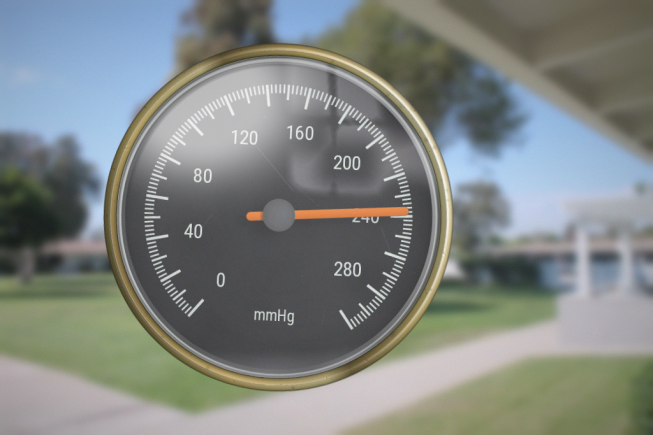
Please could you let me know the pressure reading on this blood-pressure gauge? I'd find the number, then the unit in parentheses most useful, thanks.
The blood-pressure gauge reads 238 (mmHg)
